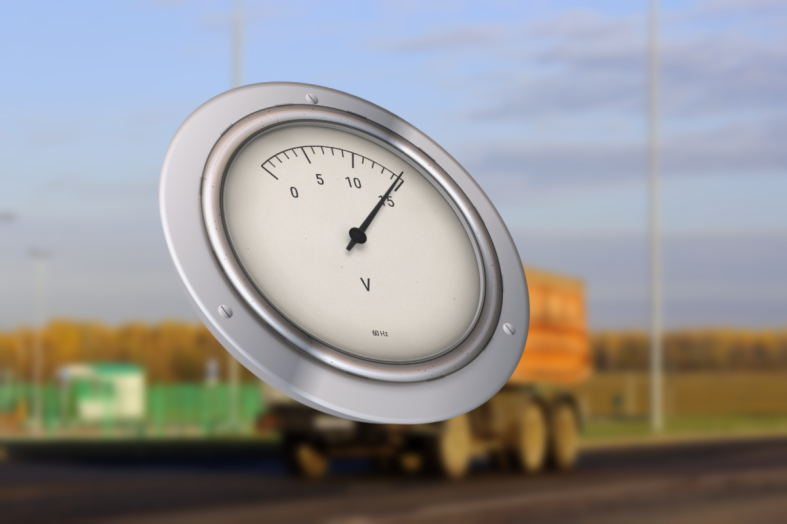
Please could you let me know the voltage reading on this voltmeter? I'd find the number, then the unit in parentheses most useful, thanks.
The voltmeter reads 14.5 (V)
